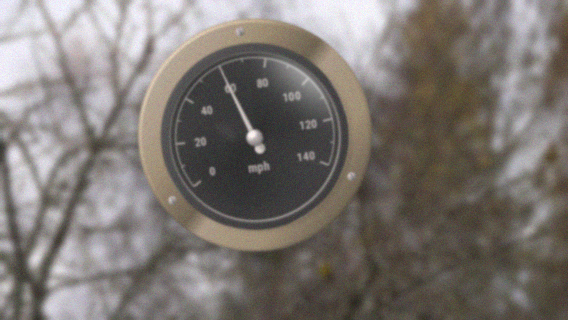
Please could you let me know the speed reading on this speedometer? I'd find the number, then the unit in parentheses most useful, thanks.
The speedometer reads 60 (mph)
